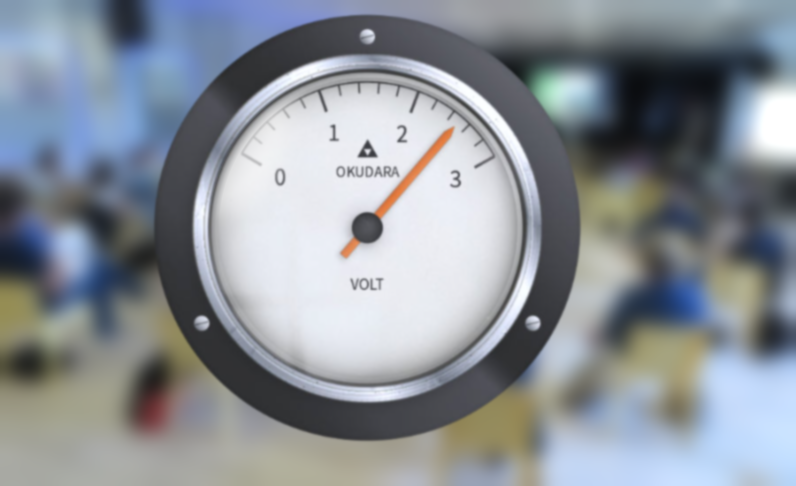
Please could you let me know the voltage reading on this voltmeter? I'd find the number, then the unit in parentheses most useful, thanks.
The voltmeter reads 2.5 (V)
